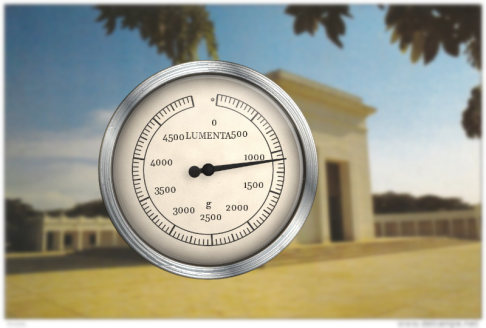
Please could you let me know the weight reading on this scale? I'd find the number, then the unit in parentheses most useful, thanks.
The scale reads 1100 (g)
